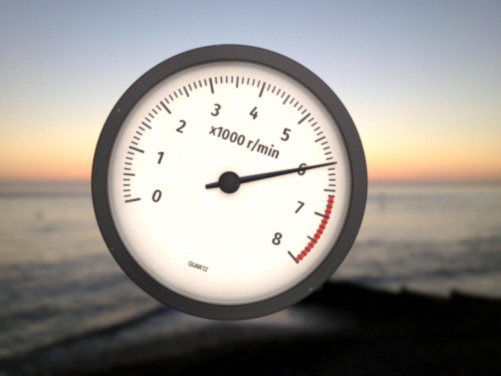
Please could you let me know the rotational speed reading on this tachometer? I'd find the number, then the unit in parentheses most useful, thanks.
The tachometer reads 6000 (rpm)
